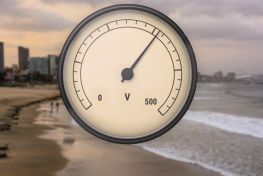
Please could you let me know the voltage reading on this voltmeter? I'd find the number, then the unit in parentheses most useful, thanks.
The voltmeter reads 310 (V)
